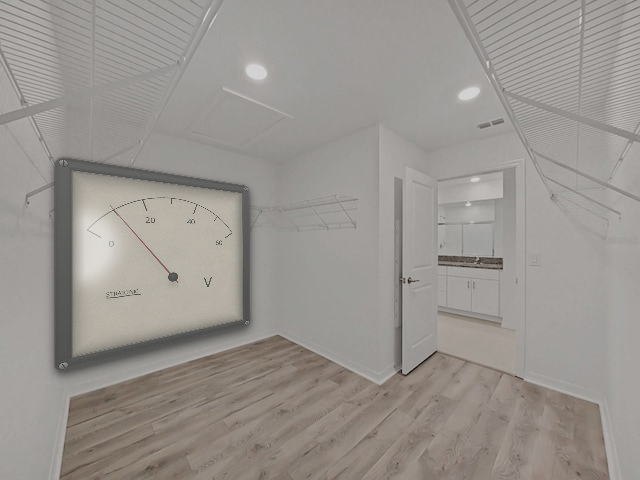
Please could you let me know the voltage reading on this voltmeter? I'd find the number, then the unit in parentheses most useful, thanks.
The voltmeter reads 10 (V)
